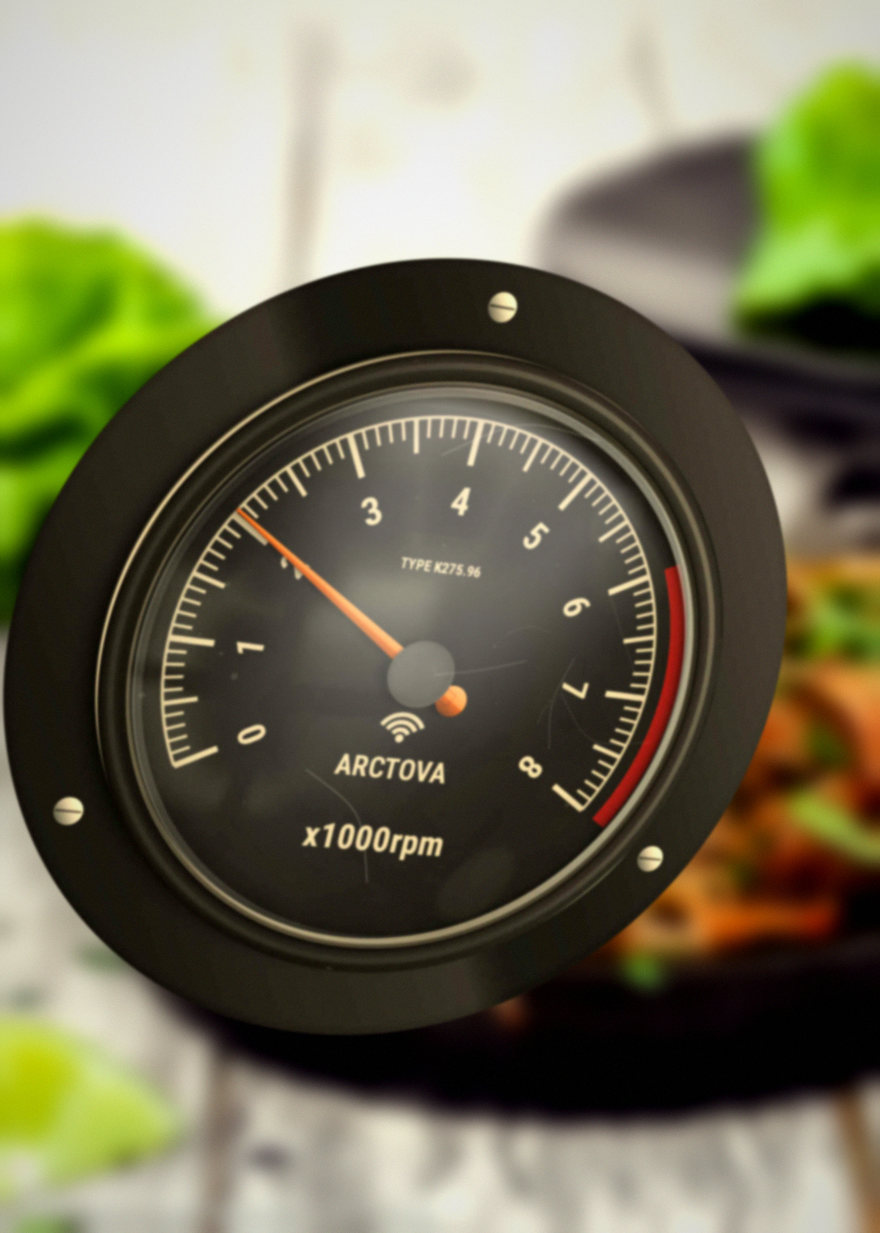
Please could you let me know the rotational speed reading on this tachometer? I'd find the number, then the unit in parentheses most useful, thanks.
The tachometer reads 2050 (rpm)
